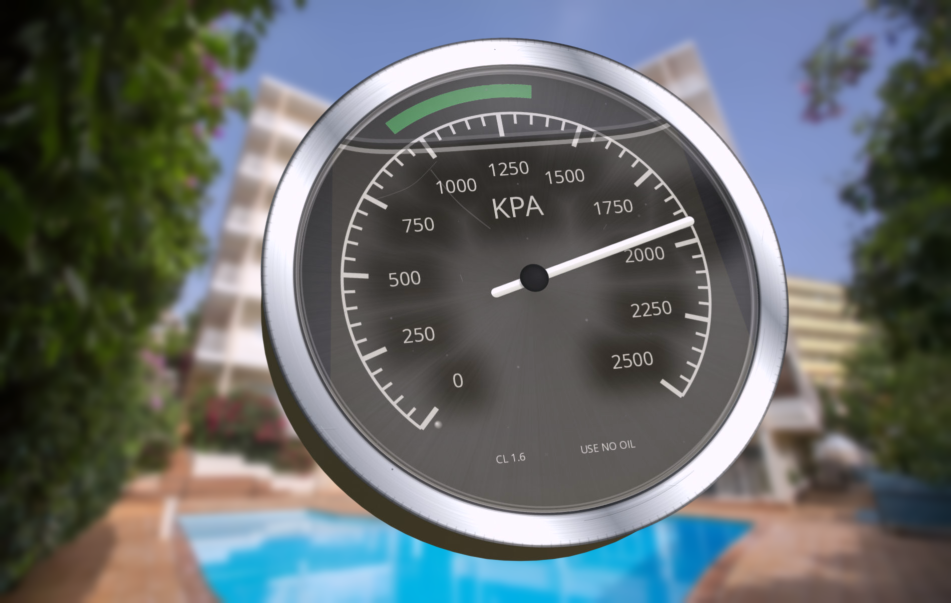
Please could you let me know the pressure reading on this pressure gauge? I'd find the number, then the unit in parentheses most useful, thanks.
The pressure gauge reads 1950 (kPa)
